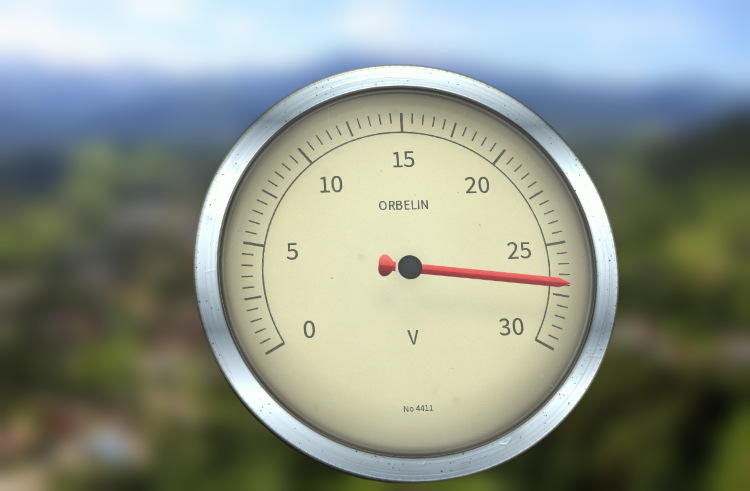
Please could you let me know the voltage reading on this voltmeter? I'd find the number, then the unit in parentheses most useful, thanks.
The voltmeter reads 27 (V)
